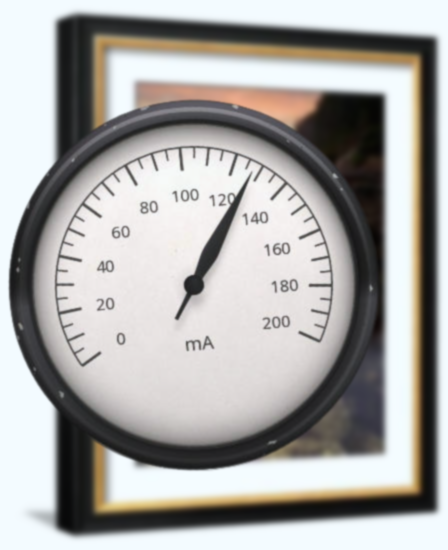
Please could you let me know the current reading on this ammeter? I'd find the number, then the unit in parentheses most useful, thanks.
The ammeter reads 127.5 (mA)
